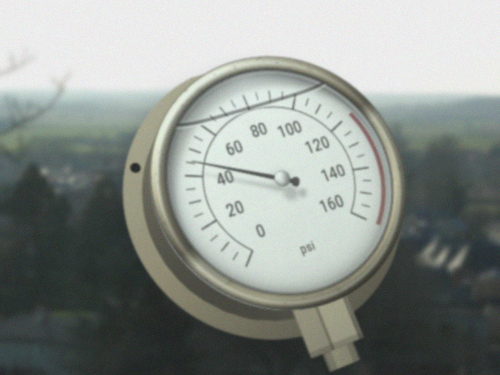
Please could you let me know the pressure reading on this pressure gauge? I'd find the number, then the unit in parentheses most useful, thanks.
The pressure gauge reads 45 (psi)
